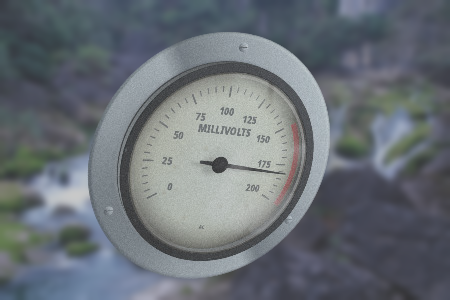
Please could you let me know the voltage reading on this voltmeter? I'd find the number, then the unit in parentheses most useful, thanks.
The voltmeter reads 180 (mV)
